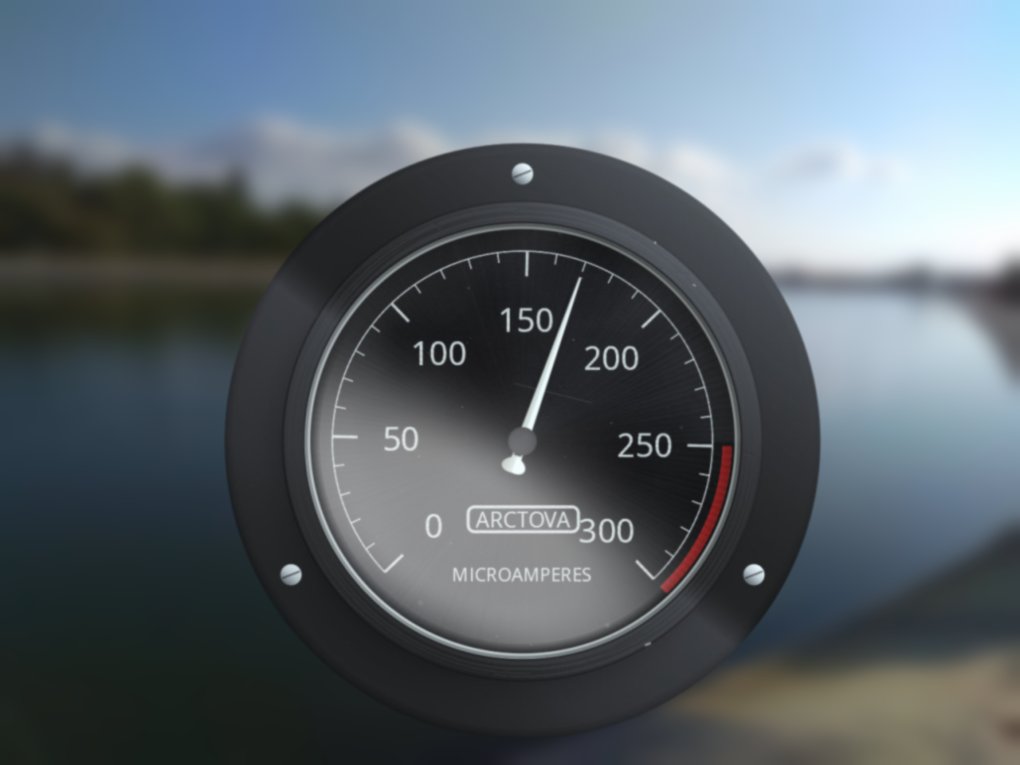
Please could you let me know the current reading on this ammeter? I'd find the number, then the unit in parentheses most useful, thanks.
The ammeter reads 170 (µA)
